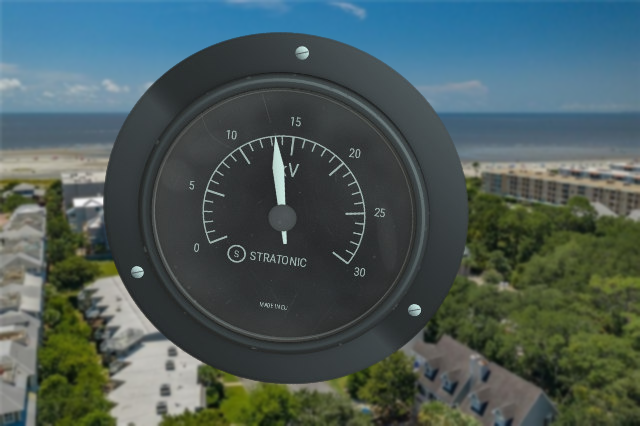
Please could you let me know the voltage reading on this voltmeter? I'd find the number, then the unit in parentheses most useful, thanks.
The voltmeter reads 13.5 (kV)
